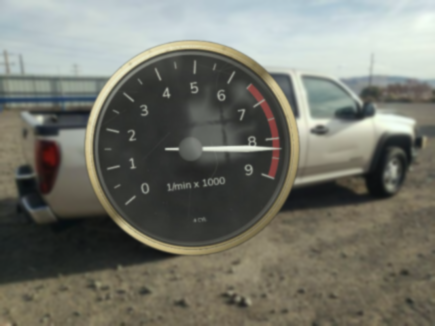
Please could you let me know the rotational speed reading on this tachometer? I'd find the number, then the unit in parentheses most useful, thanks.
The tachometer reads 8250 (rpm)
